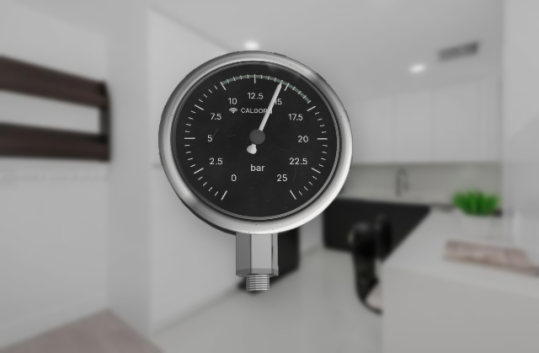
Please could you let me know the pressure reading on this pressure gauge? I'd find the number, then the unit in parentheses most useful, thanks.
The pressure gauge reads 14.5 (bar)
